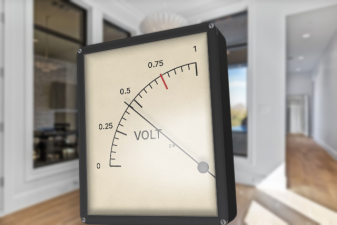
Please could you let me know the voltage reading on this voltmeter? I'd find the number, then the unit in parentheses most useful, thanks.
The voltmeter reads 0.45 (V)
